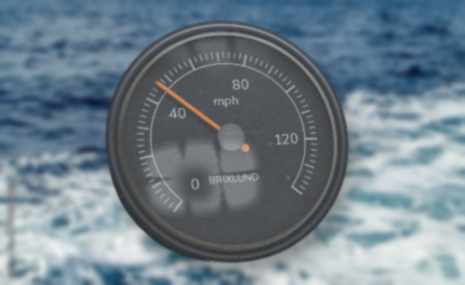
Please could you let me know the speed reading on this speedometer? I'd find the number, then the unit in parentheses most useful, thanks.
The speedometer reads 46 (mph)
